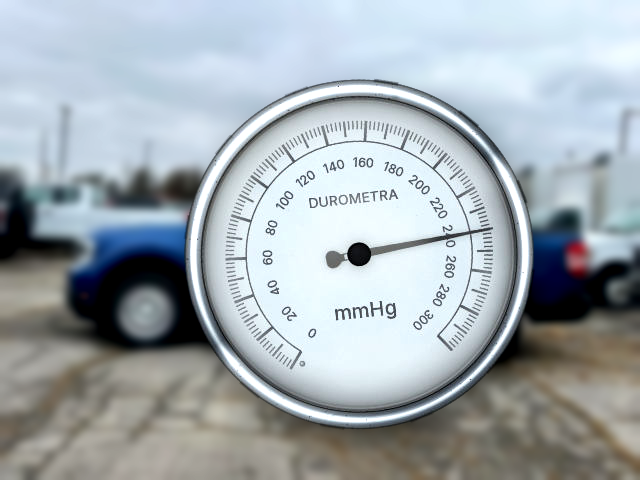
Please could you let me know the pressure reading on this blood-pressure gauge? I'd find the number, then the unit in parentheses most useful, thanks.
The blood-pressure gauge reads 240 (mmHg)
